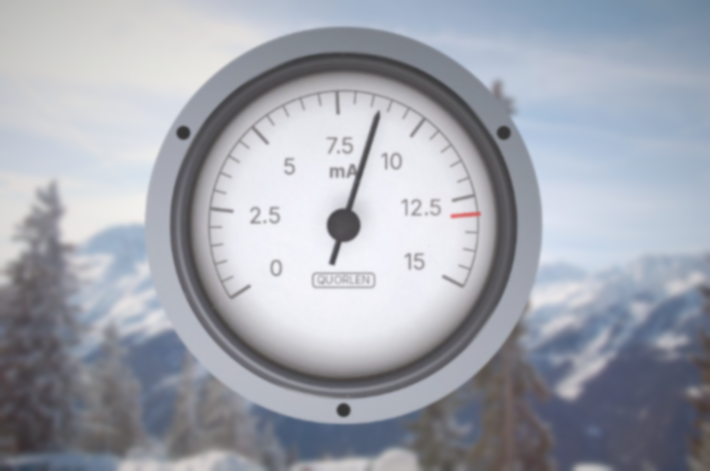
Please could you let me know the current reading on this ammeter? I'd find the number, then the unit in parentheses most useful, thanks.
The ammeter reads 8.75 (mA)
